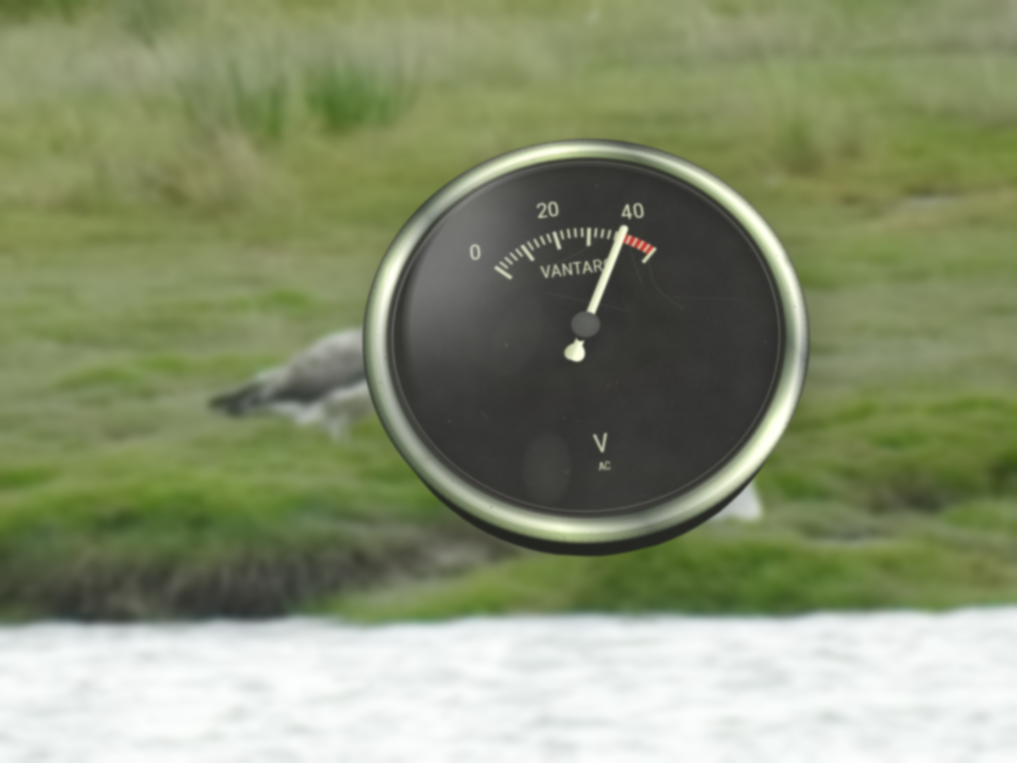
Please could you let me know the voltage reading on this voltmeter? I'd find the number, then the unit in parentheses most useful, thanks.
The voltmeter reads 40 (V)
